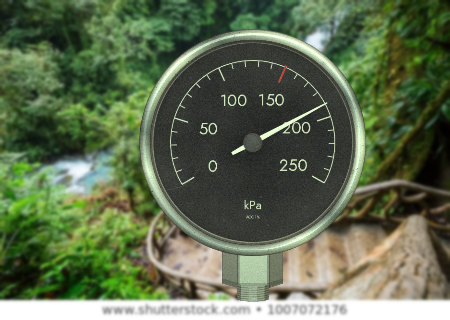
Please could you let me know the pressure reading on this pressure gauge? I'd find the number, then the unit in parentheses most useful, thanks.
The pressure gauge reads 190 (kPa)
